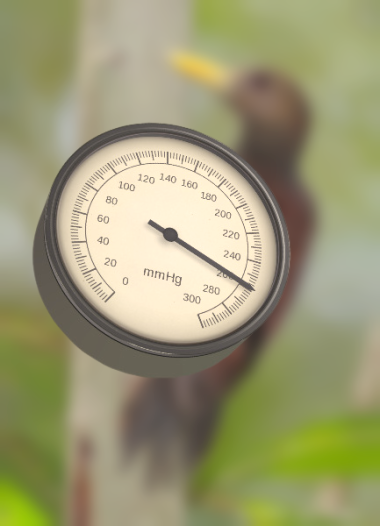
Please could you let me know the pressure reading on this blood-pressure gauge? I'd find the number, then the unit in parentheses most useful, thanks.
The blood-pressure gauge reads 260 (mmHg)
